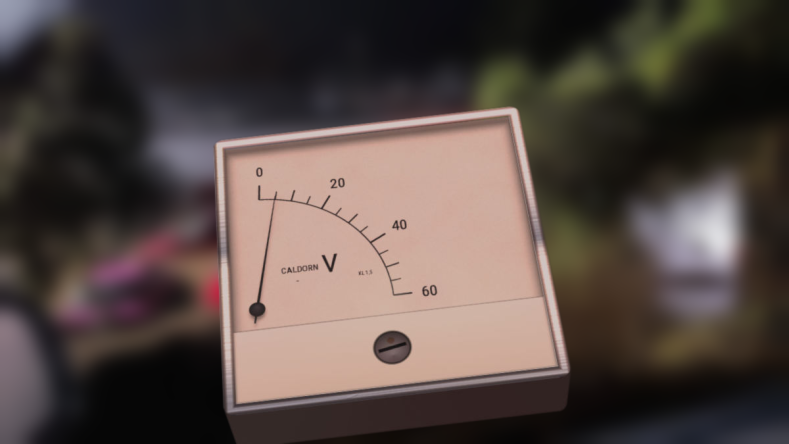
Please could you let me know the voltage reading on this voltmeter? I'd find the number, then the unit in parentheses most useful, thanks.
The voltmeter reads 5 (V)
